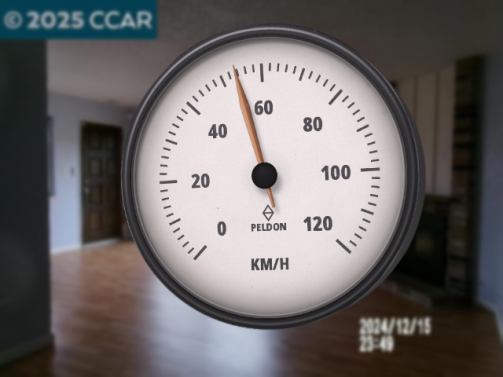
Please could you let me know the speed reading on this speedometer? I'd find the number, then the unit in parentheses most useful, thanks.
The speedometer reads 54 (km/h)
